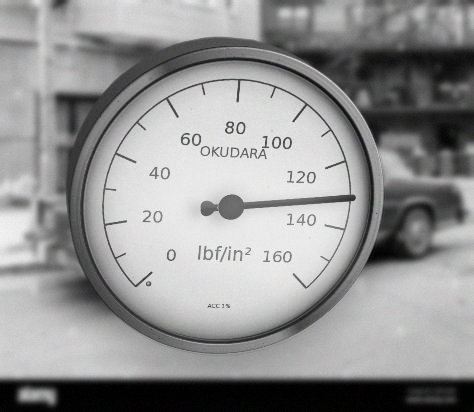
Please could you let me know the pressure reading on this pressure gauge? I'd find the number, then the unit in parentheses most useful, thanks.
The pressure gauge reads 130 (psi)
